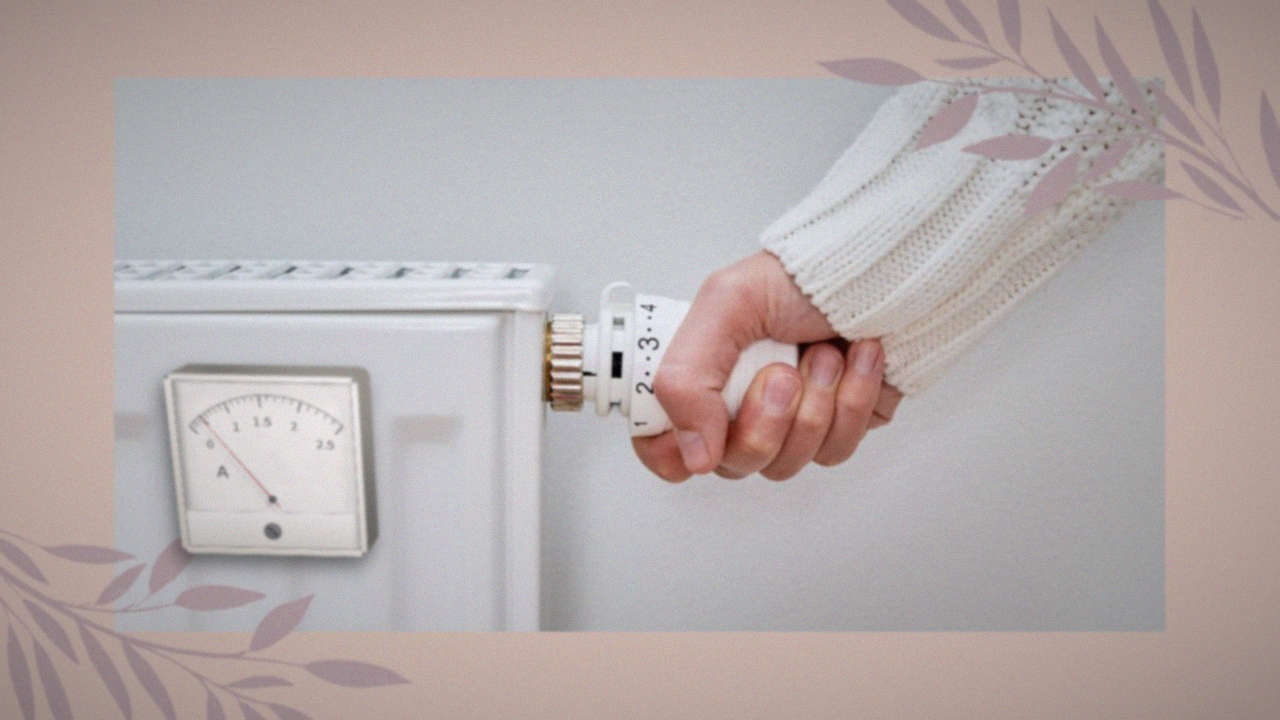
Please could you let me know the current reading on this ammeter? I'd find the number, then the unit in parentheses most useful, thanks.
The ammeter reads 0.5 (A)
